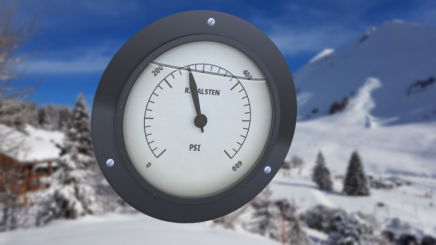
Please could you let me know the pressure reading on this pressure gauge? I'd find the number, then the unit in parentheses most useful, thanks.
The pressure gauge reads 260 (psi)
